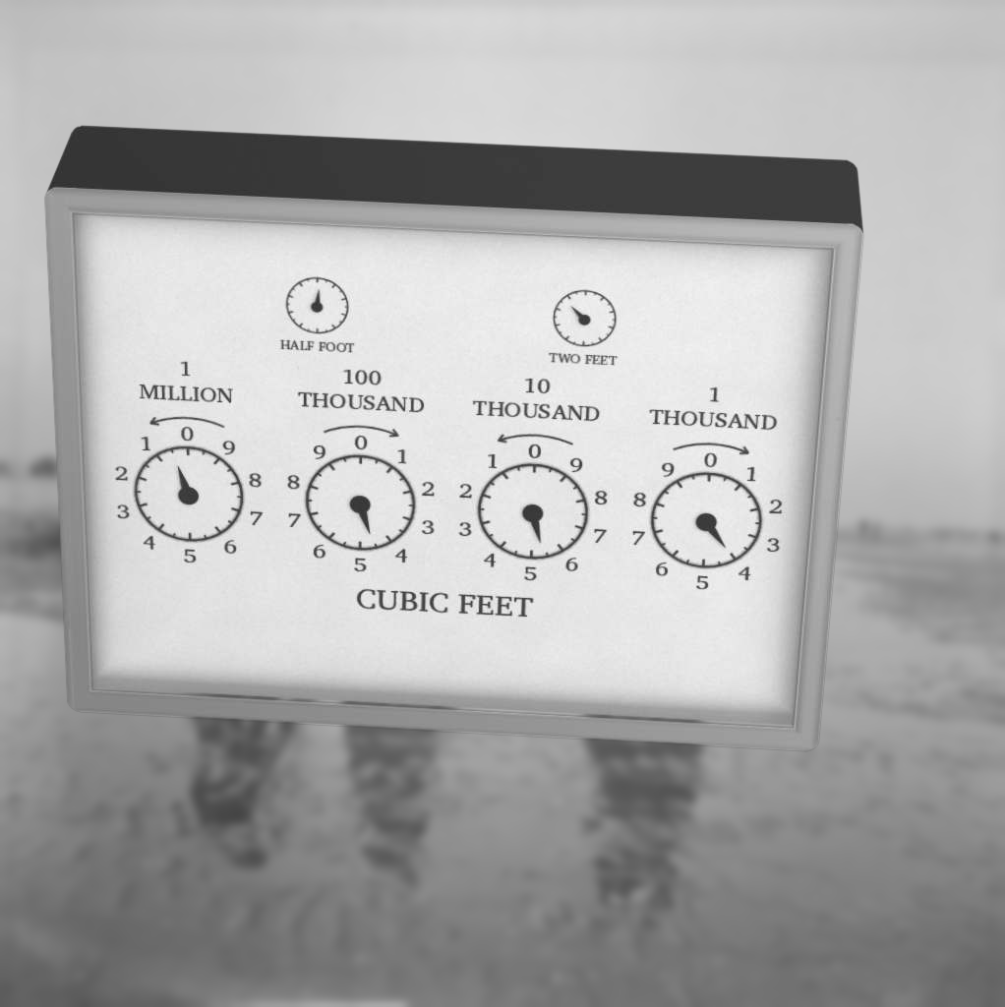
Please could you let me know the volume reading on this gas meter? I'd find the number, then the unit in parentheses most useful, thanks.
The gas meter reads 45400 (ft³)
